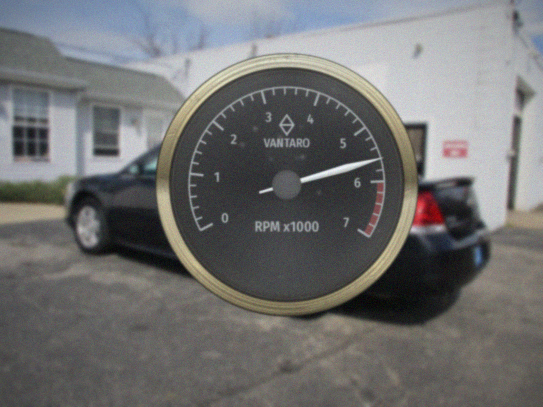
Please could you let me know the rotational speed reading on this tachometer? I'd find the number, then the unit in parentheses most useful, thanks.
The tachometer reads 5600 (rpm)
